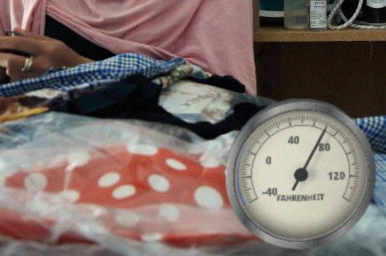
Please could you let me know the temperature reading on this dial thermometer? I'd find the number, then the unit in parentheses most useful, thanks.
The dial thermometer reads 70 (°F)
